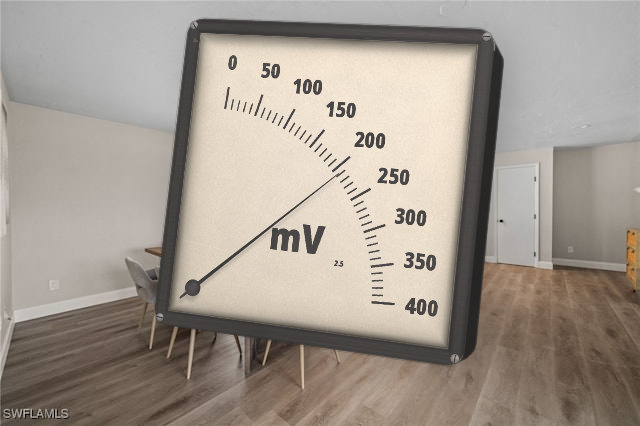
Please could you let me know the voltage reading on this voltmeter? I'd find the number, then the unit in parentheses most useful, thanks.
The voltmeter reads 210 (mV)
